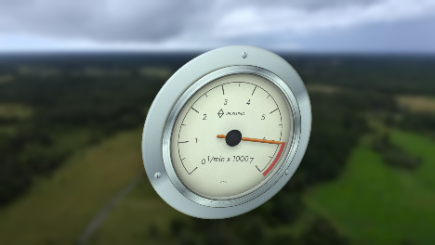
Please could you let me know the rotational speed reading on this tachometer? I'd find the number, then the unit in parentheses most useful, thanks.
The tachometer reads 6000 (rpm)
